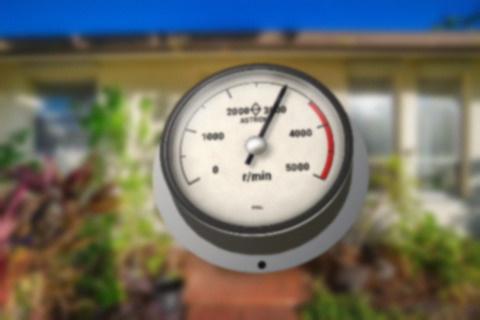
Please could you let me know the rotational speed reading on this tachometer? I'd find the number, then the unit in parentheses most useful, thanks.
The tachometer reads 3000 (rpm)
